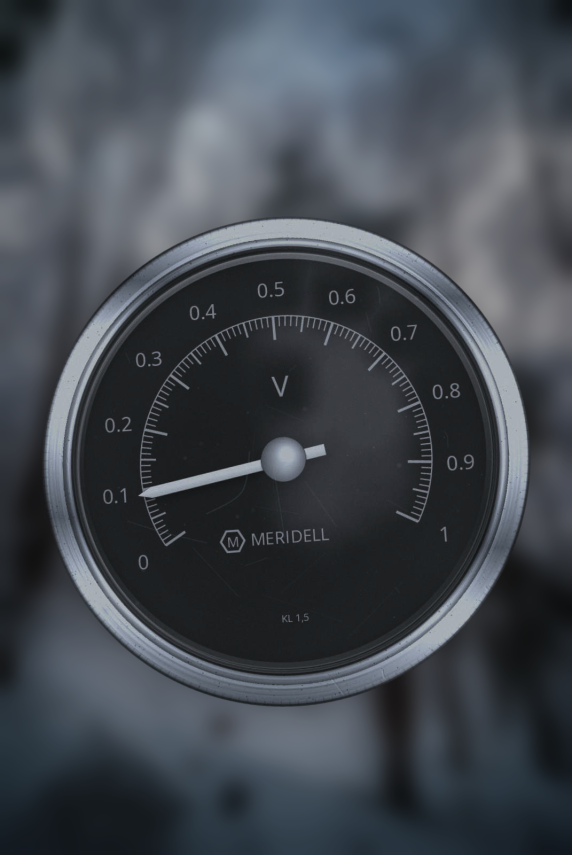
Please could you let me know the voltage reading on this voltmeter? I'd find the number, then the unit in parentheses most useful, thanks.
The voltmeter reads 0.09 (V)
